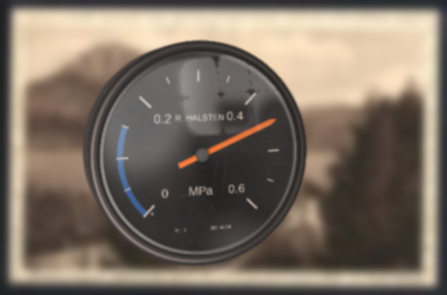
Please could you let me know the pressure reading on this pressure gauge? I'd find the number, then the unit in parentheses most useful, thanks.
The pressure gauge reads 0.45 (MPa)
